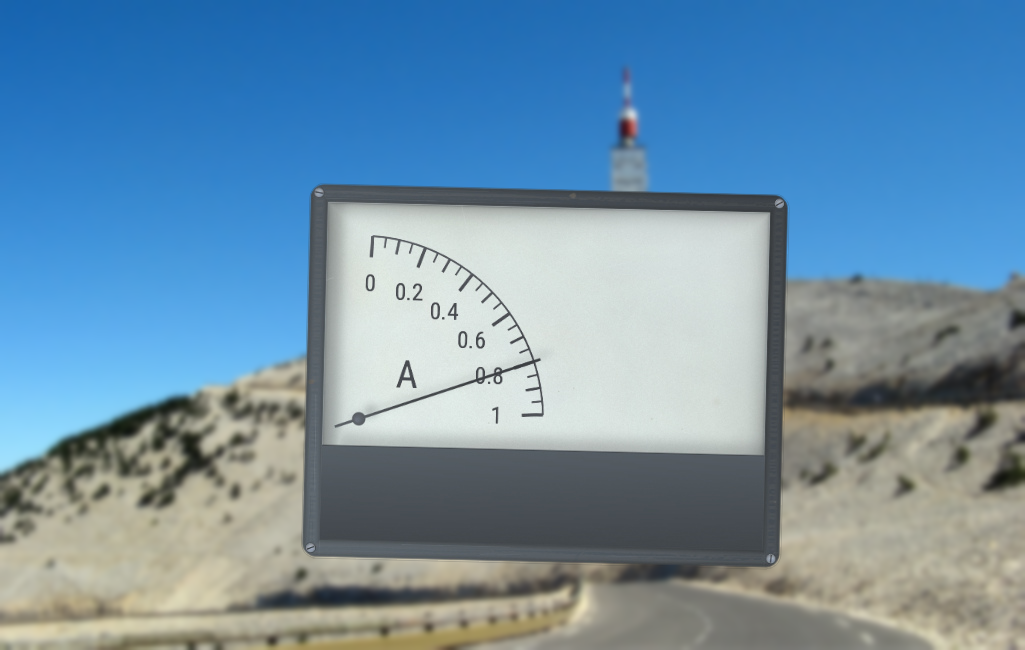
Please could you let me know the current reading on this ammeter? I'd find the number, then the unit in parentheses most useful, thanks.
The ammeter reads 0.8 (A)
